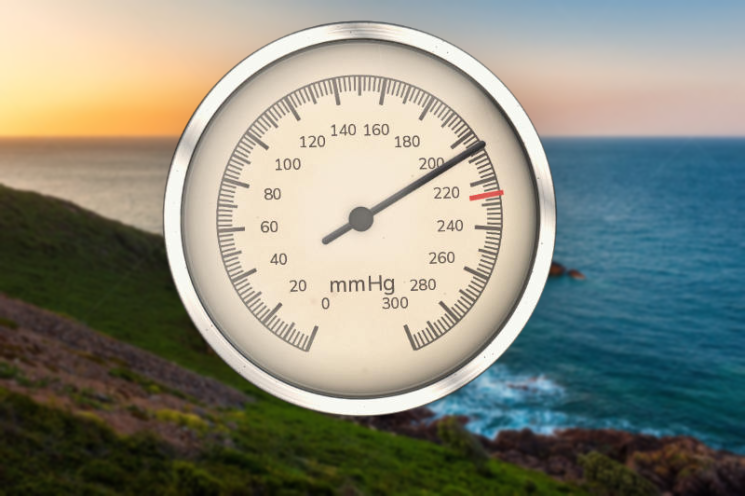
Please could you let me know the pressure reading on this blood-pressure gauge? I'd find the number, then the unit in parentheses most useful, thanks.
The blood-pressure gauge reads 206 (mmHg)
